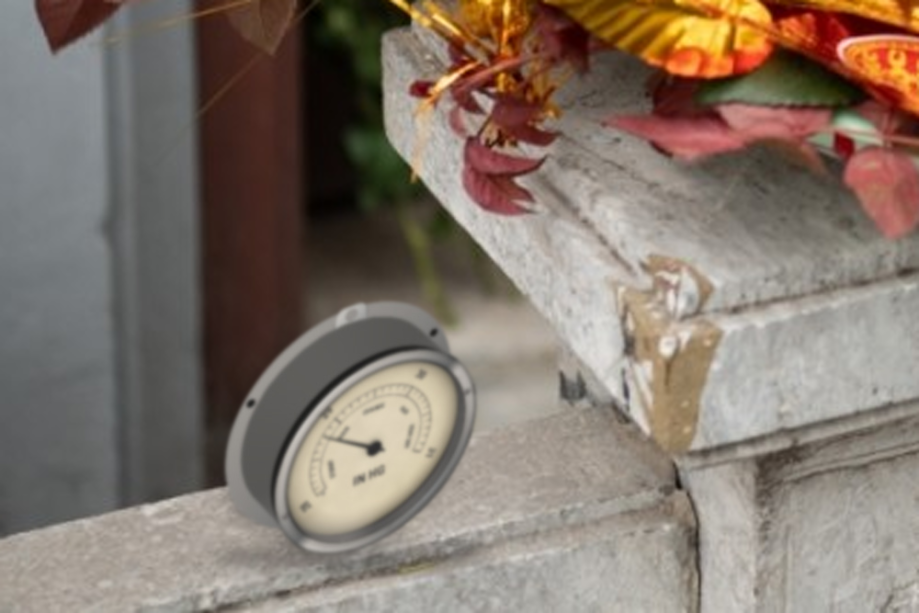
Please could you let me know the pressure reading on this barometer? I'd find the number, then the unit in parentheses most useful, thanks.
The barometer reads 28.8 (inHg)
